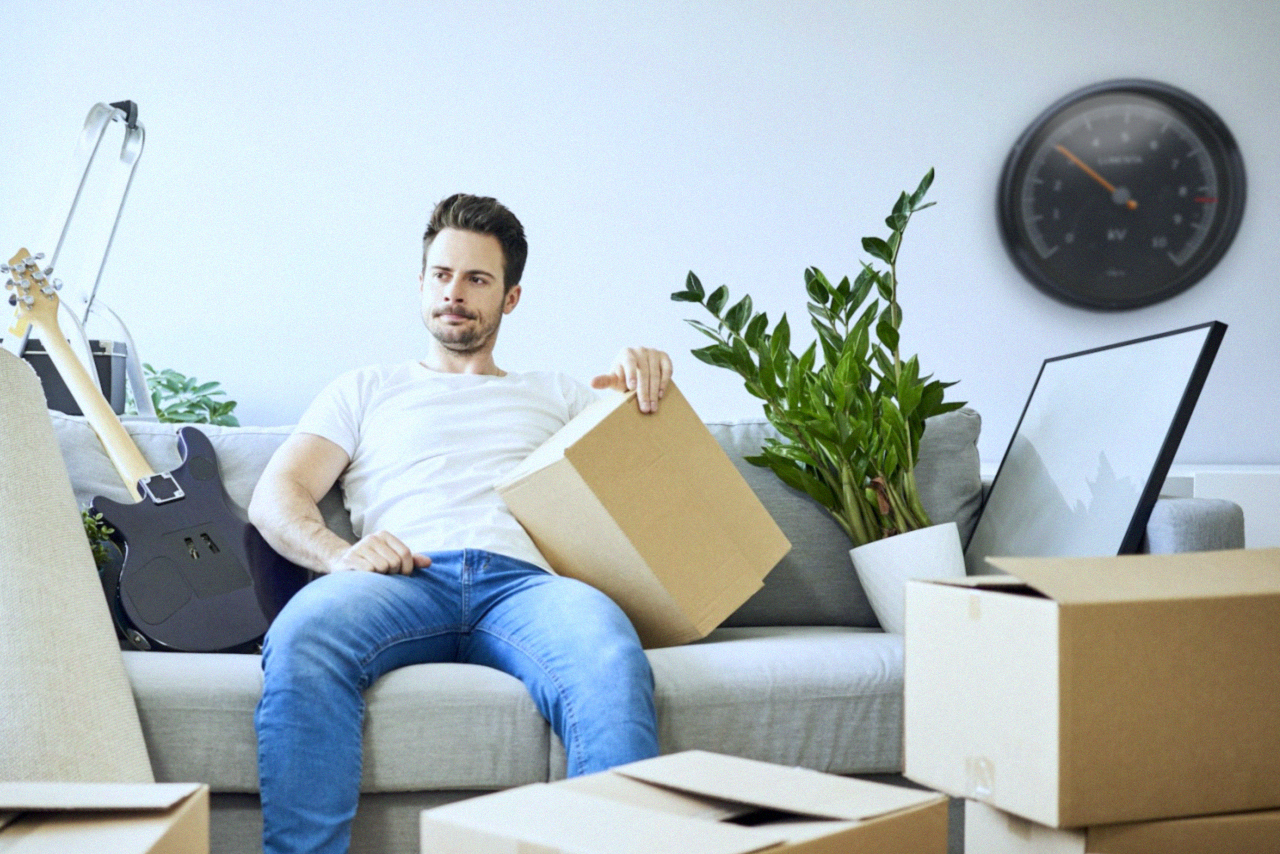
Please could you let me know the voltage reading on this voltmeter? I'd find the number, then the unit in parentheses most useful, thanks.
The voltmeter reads 3 (kV)
